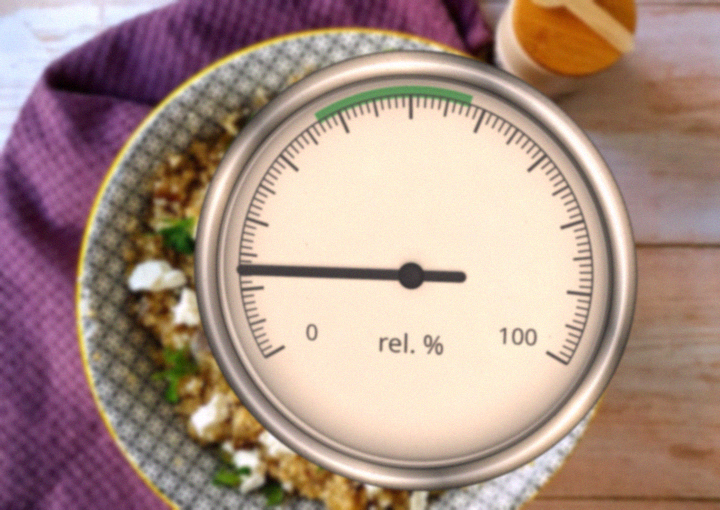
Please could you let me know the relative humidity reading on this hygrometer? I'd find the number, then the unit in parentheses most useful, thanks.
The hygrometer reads 13 (%)
